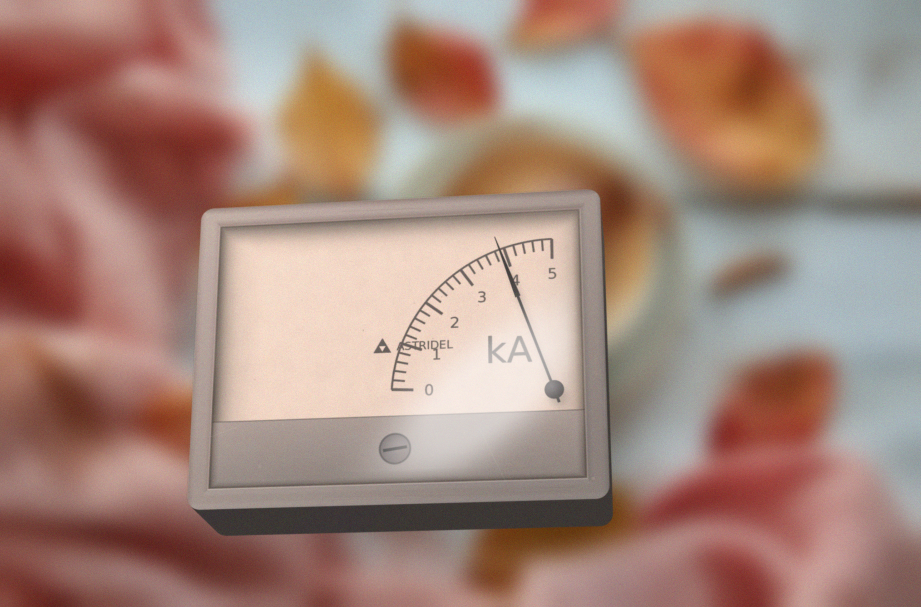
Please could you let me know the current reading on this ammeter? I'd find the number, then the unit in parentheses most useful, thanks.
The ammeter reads 3.9 (kA)
